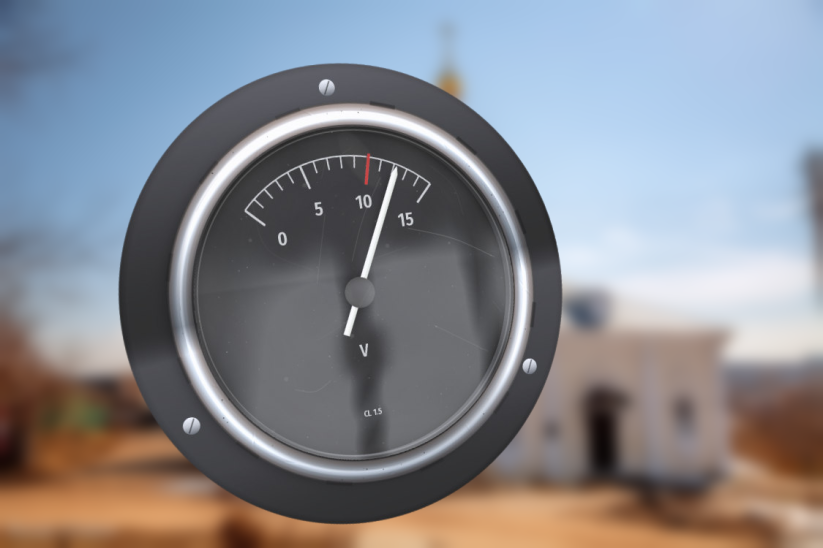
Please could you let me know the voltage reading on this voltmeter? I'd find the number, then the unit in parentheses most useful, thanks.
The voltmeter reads 12 (V)
